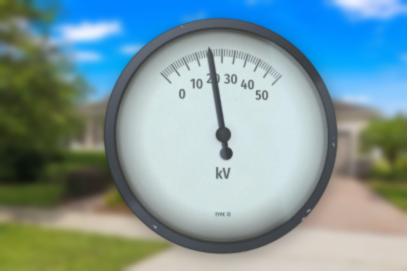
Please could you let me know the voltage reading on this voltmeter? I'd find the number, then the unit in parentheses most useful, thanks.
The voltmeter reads 20 (kV)
